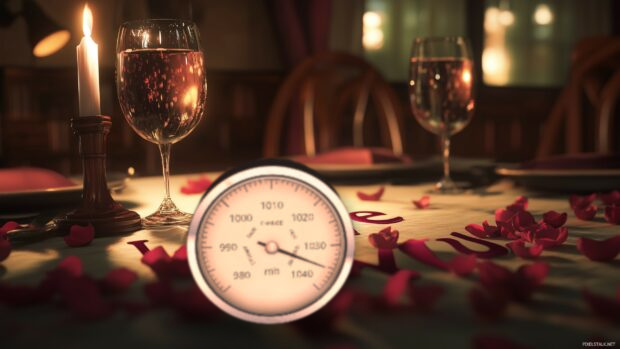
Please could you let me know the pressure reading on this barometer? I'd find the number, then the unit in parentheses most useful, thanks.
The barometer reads 1035 (mbar)
